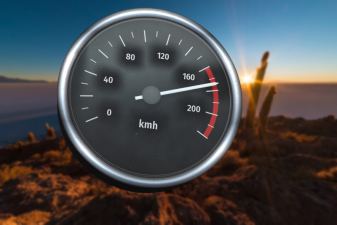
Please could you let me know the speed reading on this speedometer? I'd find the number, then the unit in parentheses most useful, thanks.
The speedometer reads 175 (km/h)
